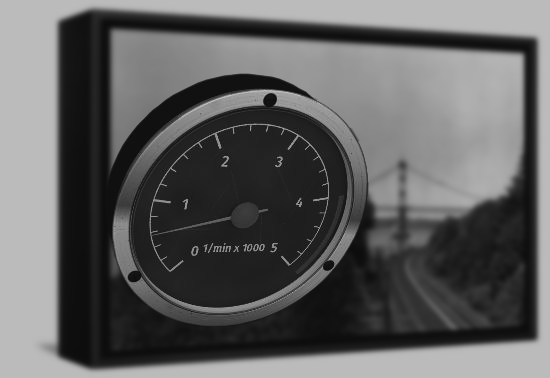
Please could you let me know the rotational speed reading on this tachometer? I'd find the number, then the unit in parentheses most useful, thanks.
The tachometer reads 600 (rpm)
